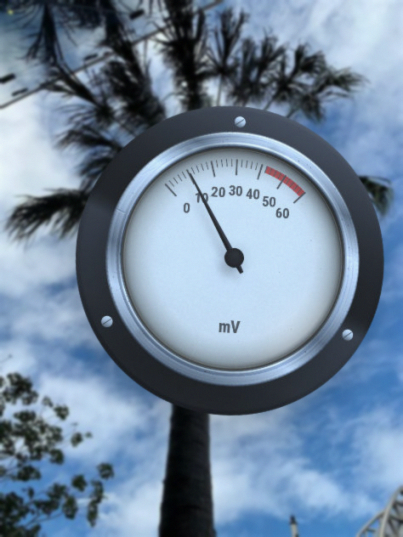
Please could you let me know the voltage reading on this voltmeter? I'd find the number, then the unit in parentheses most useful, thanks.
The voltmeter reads 10 (mV)
